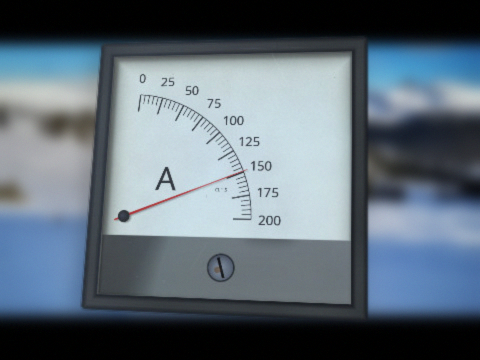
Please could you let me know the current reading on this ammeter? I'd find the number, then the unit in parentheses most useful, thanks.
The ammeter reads 150 (A)
